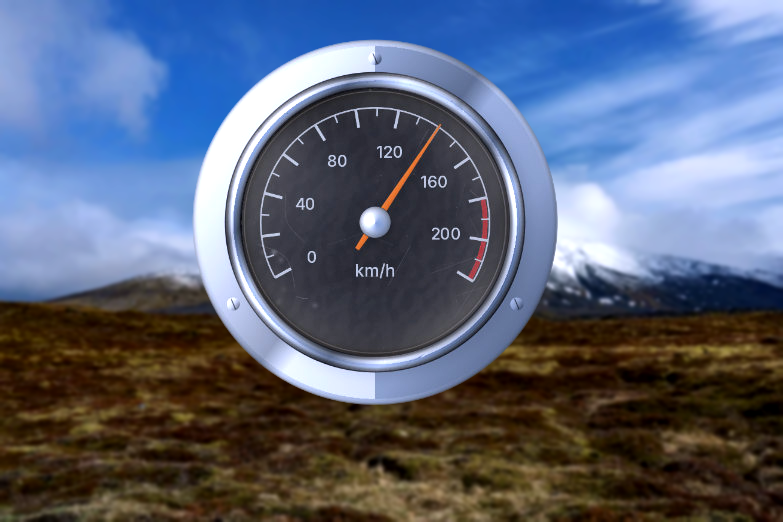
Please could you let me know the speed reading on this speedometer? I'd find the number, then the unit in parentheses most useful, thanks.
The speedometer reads 140 (km/h)
